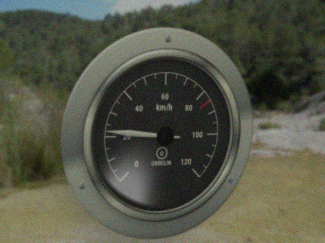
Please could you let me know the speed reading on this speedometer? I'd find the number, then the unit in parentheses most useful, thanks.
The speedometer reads 22.5 (km/h)
